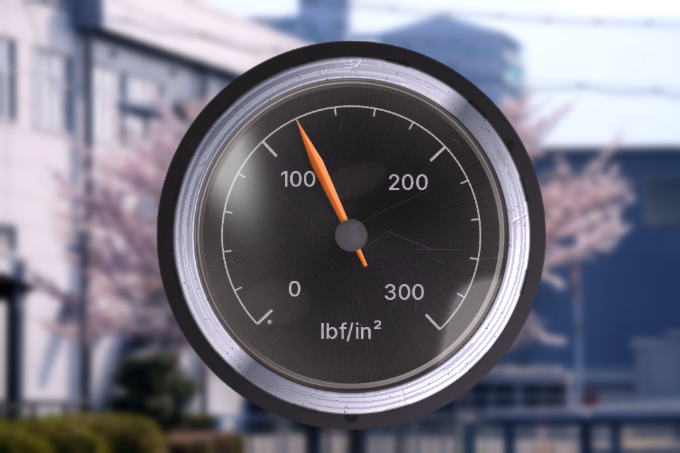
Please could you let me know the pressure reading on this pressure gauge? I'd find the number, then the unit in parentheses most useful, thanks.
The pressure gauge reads 120 (psi)
